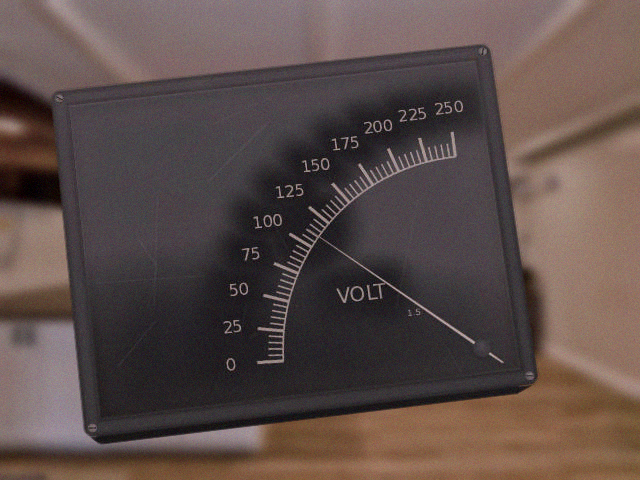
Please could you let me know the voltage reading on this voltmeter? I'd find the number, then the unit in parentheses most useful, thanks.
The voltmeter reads 110 (V)
